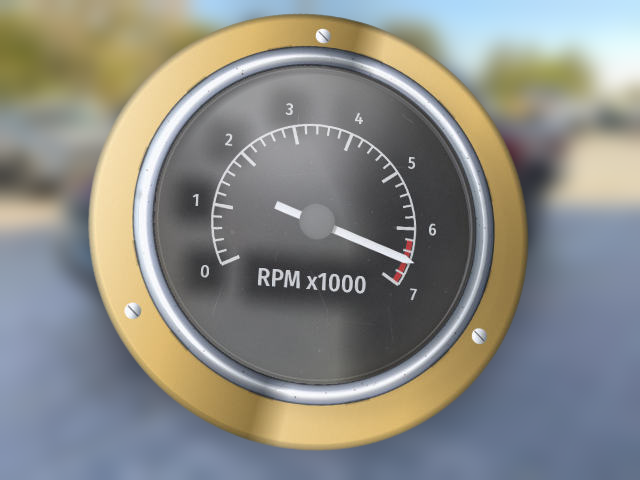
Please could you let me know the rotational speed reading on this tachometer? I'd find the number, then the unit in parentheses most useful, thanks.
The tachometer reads 6600 (rpm)
